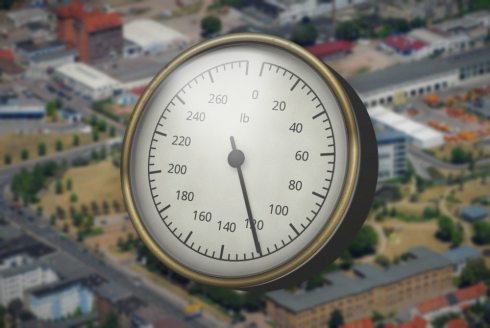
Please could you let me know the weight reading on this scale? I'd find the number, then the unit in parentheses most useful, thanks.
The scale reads 120 (lb)
